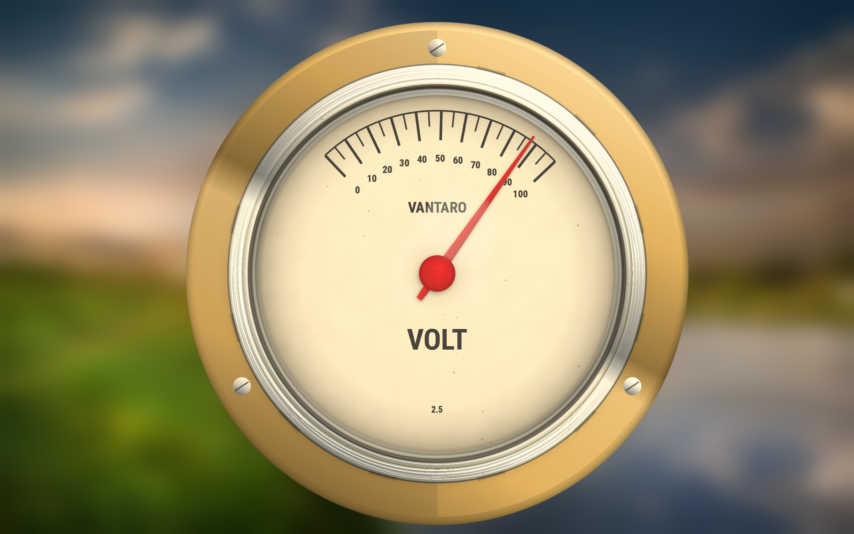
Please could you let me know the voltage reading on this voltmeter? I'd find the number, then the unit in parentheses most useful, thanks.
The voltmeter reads 87.5 (V)
